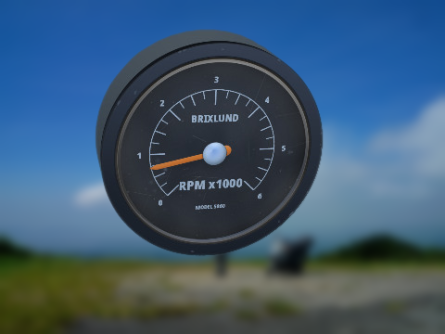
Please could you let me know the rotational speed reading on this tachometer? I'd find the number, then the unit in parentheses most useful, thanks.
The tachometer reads 750 (rpm)
